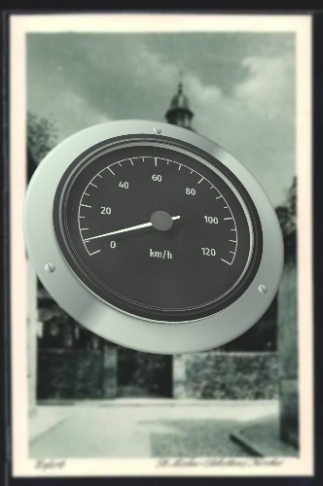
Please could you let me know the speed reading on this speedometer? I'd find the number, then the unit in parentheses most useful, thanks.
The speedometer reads 5 (km/h)
